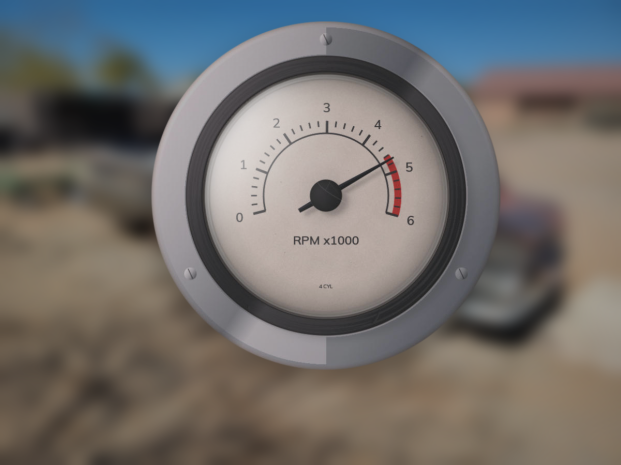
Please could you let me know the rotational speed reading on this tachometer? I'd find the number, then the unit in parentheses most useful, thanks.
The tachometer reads 4700 (rpm)
